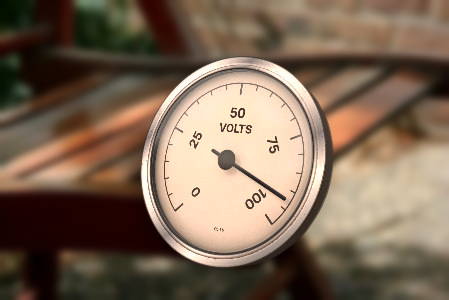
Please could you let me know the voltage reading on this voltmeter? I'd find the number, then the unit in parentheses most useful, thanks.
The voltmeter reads 92.5 (V)
